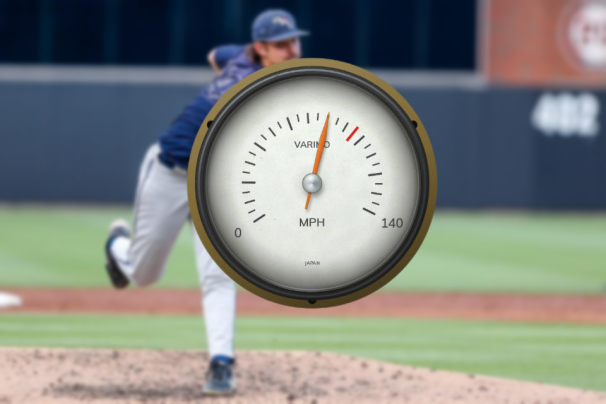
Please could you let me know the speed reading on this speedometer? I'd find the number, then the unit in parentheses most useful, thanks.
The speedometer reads 80 (mph)
